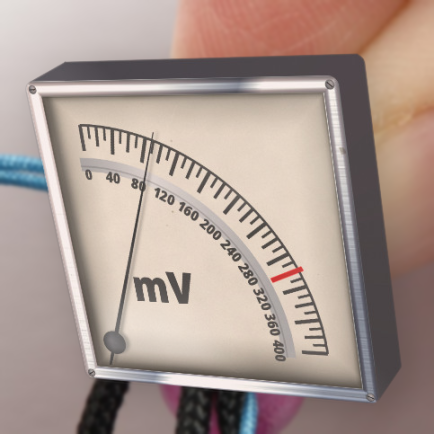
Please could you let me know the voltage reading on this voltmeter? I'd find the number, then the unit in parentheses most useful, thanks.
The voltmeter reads 90 (mV)
